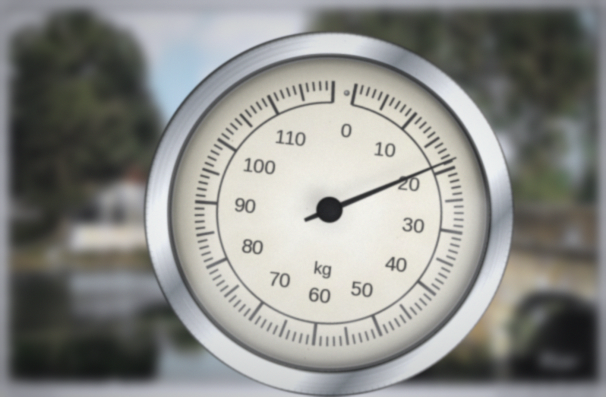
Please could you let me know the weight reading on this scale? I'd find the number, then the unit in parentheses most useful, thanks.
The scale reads 19 (kg)
